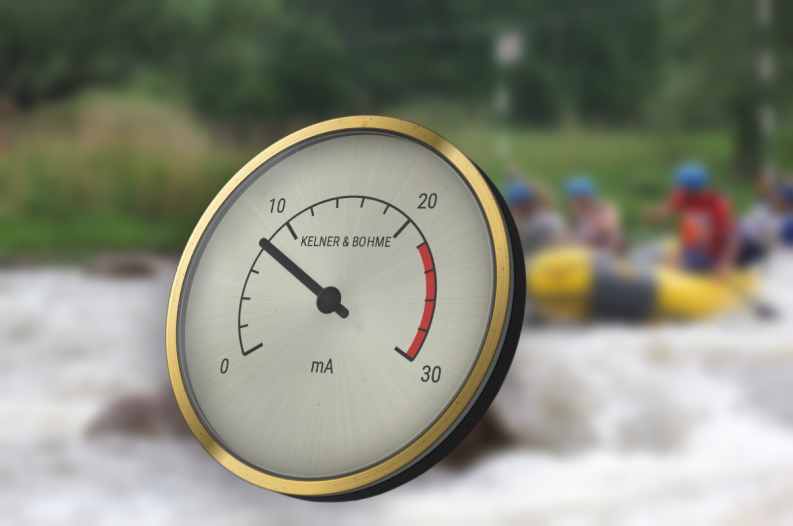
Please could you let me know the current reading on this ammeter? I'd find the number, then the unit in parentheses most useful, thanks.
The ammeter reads 8 (mA)
